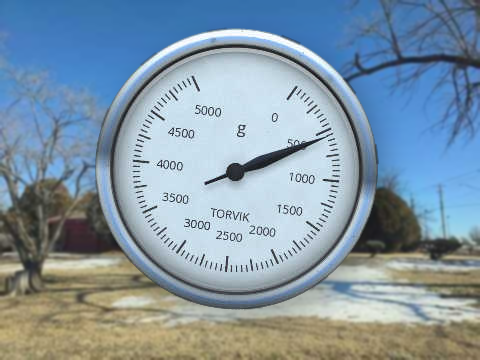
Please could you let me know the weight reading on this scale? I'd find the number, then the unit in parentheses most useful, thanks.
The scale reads 550 (g)
